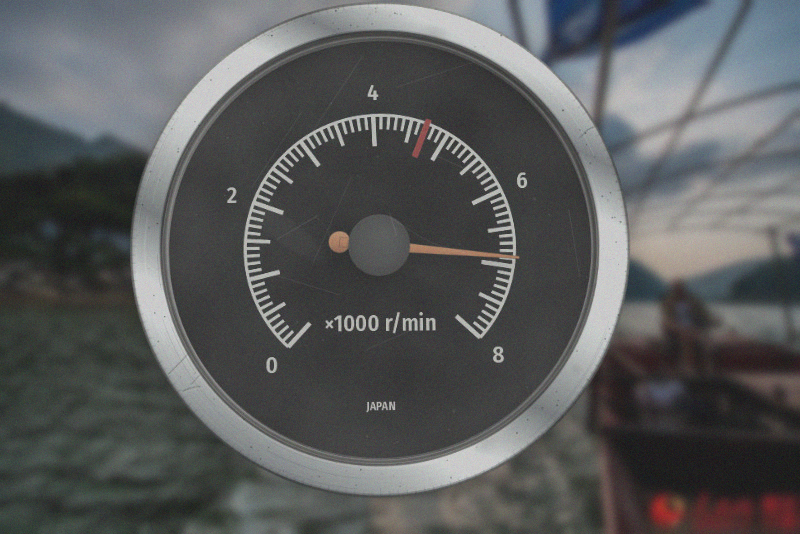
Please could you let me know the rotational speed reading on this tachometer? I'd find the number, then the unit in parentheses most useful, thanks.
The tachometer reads 6900 (rpm)
